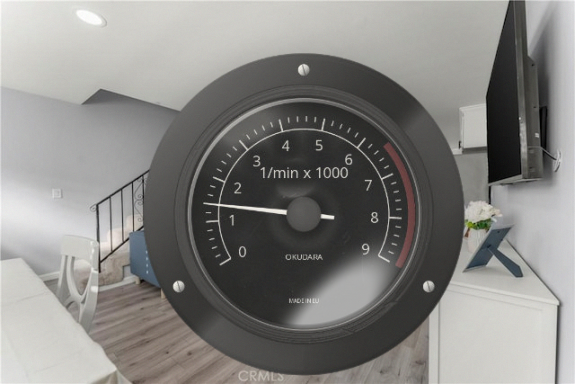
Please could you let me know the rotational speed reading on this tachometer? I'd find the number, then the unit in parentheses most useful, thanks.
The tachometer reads 1400 (rpm)
